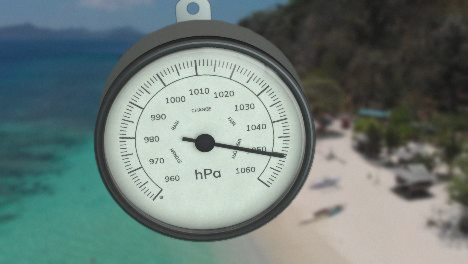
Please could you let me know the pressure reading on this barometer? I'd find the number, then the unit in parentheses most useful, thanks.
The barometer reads 1050 (hPa)
